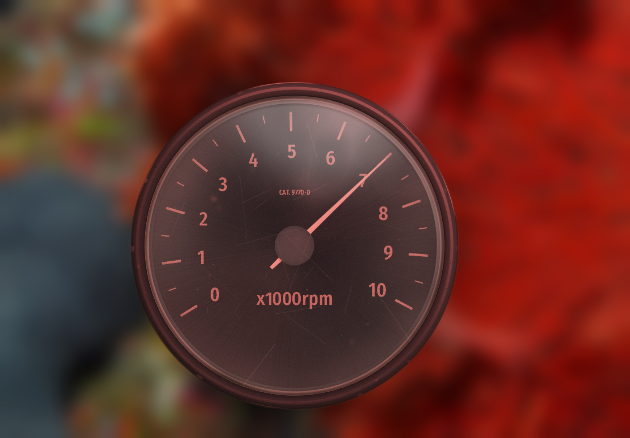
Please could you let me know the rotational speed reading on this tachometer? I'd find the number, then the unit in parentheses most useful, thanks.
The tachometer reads 7000 (rpm)
